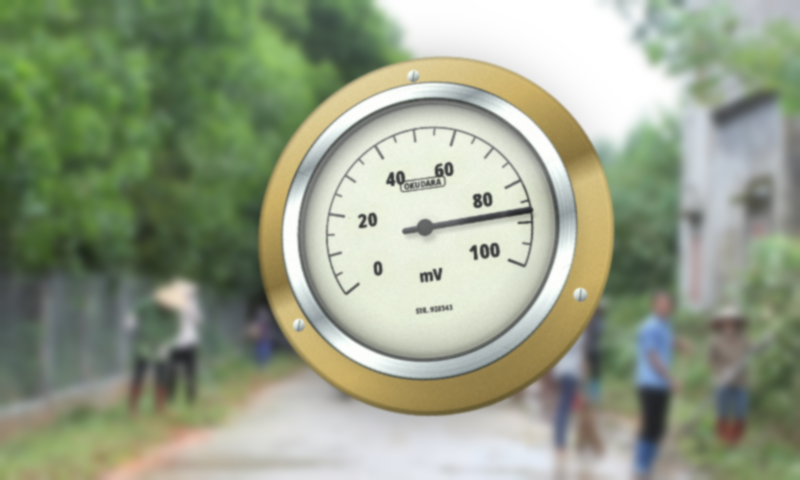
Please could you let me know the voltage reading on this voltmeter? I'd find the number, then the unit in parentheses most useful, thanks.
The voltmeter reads 87.5 (mV)
